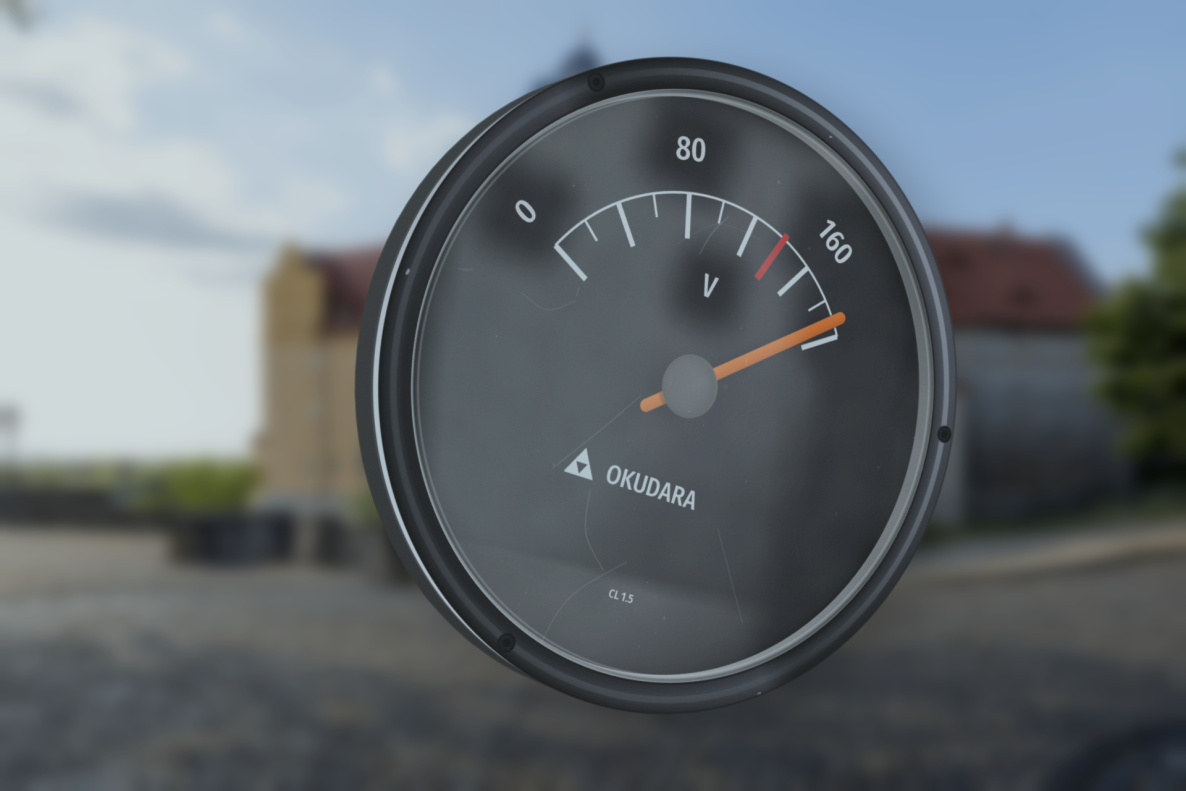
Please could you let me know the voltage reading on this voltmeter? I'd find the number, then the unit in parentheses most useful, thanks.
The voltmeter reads 190 (V)
